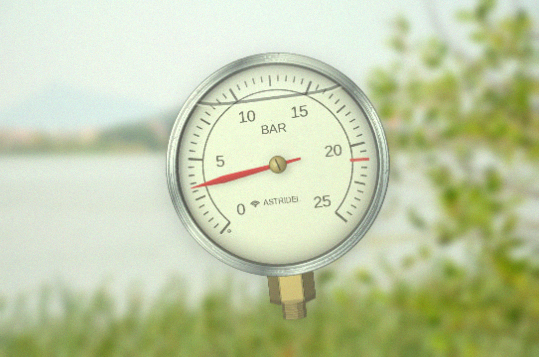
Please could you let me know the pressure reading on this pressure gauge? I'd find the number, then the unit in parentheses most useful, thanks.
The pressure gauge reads 3.25 (bar)
